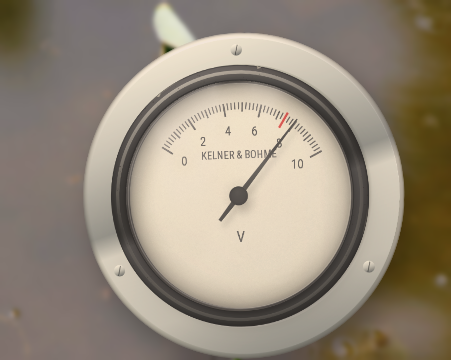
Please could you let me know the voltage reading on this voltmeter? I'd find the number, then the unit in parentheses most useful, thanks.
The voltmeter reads 8 (V)
